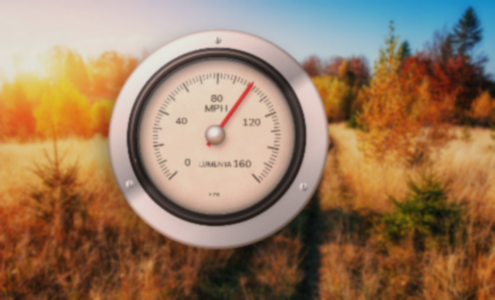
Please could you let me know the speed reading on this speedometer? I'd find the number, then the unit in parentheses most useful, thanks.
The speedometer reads 100 (mph)
